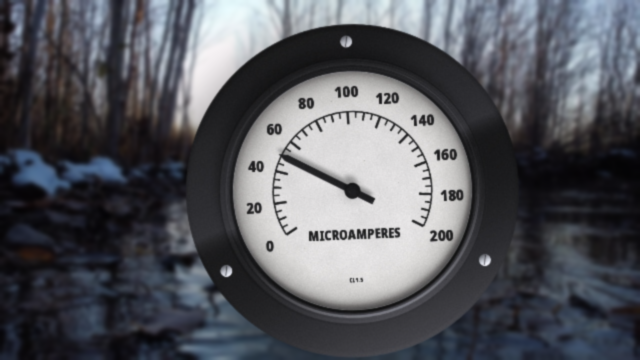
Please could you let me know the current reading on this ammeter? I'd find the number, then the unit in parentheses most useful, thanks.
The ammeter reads 50 (µA)
